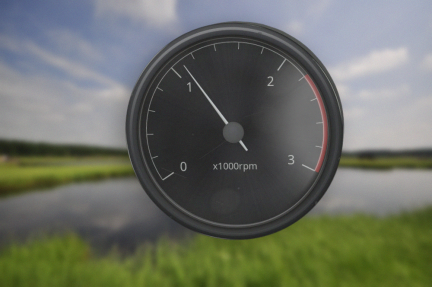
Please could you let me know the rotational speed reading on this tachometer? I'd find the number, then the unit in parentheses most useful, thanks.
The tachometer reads 1100 (rpm)
